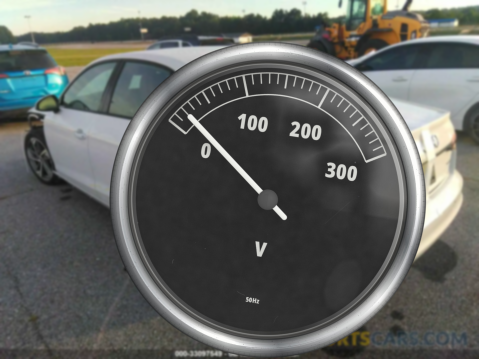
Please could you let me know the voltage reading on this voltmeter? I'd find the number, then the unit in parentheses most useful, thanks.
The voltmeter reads 20 (V)
